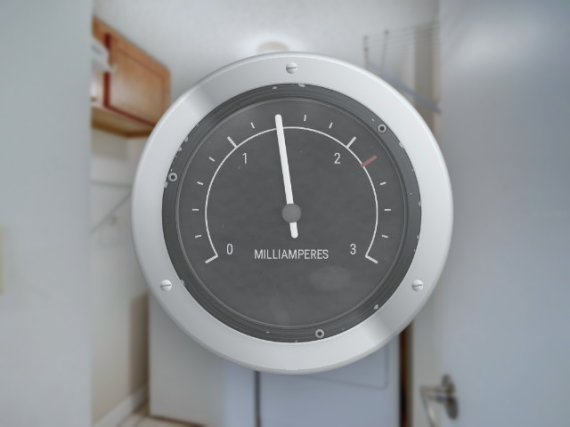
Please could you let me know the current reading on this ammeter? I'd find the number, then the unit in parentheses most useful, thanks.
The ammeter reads 1.4 (mA)
